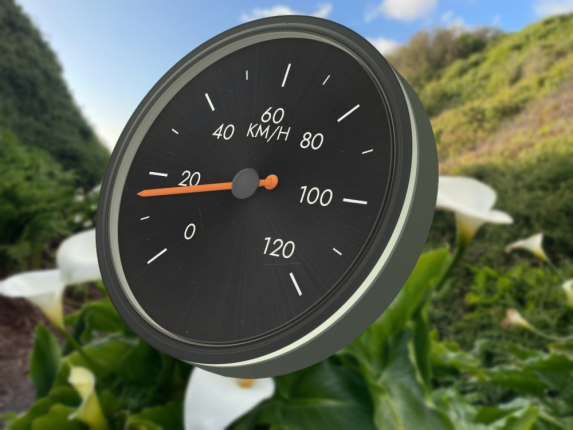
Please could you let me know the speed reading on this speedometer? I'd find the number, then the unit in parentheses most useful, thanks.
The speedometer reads 15 (km/h)
